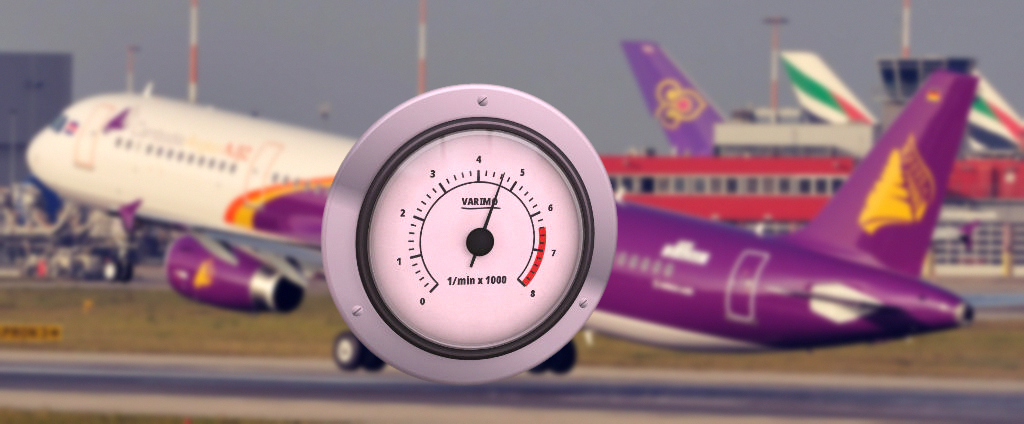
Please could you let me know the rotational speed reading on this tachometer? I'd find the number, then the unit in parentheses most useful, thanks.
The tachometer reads 4600 (rpm)
